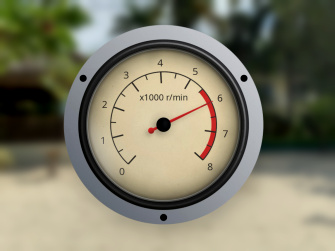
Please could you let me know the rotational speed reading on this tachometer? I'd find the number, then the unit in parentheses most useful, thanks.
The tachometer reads 6000 (rpm)
